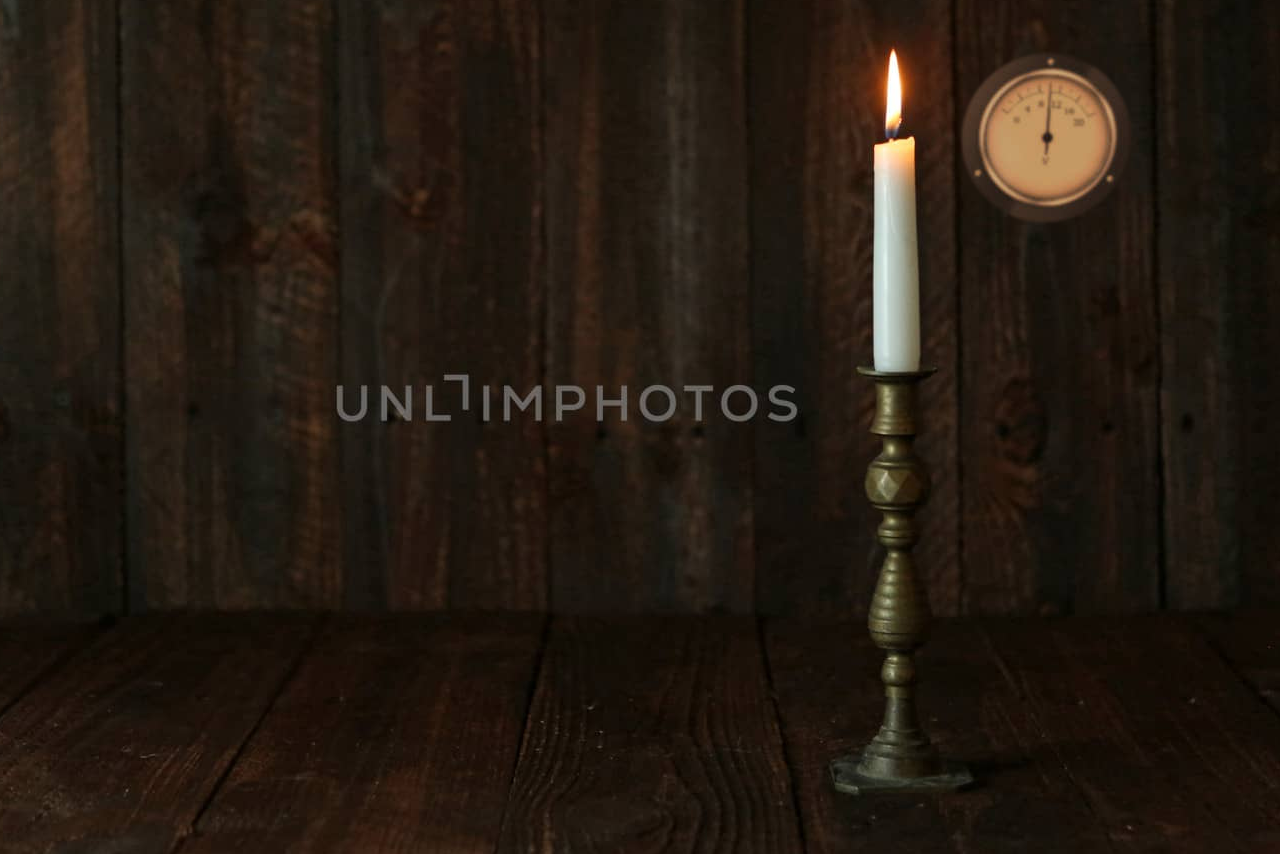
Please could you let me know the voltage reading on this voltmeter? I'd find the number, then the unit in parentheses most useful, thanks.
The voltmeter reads 10 (V)
